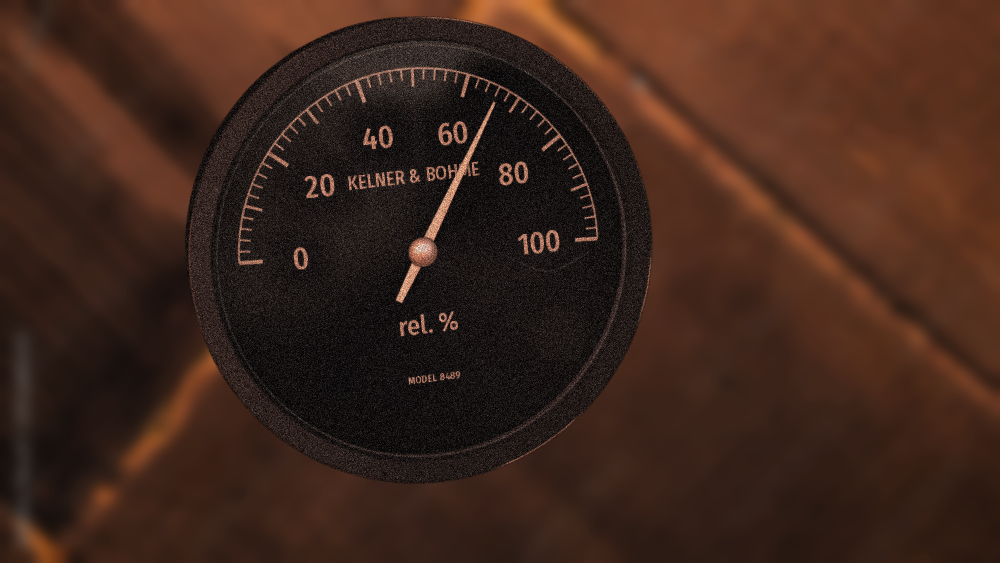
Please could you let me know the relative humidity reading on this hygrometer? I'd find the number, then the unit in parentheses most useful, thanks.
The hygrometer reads 66 (%)
